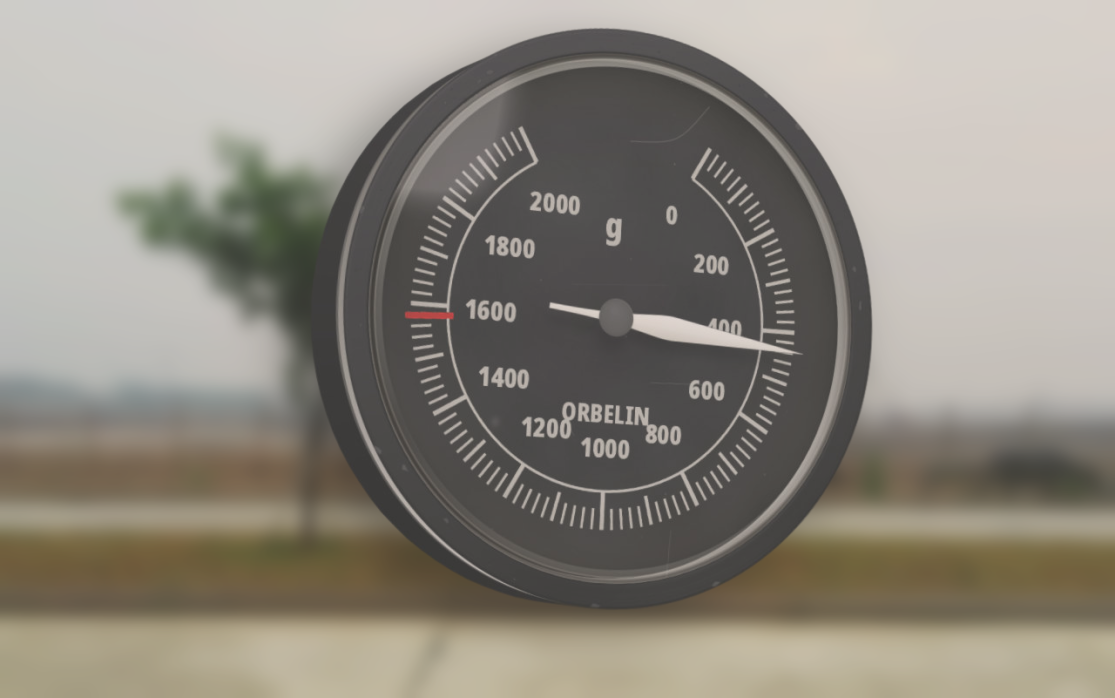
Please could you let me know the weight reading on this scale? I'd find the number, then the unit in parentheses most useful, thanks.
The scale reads 440 (g)
